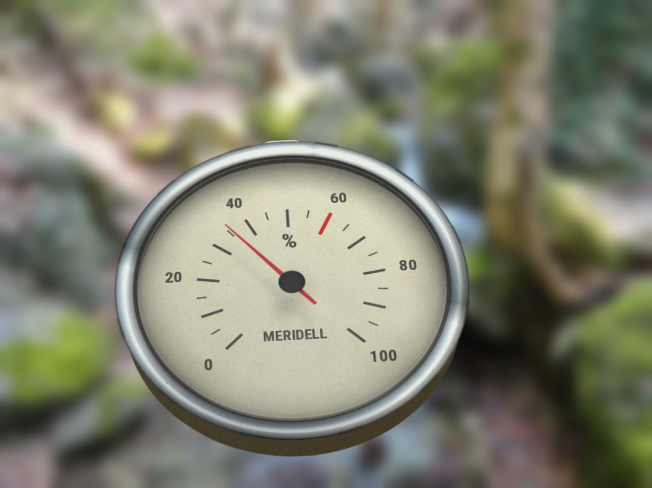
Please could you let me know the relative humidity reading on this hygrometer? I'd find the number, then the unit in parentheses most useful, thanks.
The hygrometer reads 35 (%)
